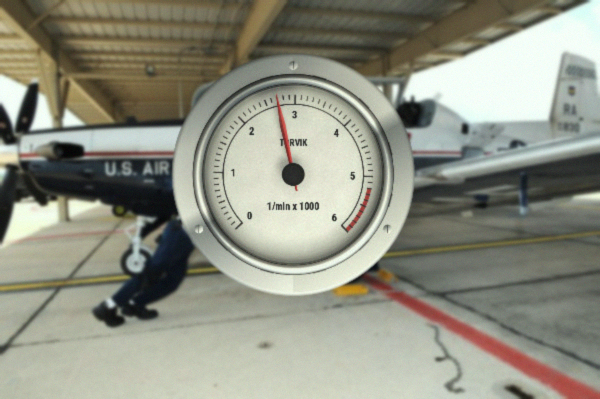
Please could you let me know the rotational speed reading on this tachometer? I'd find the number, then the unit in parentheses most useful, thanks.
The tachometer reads 2700 (rpm)
